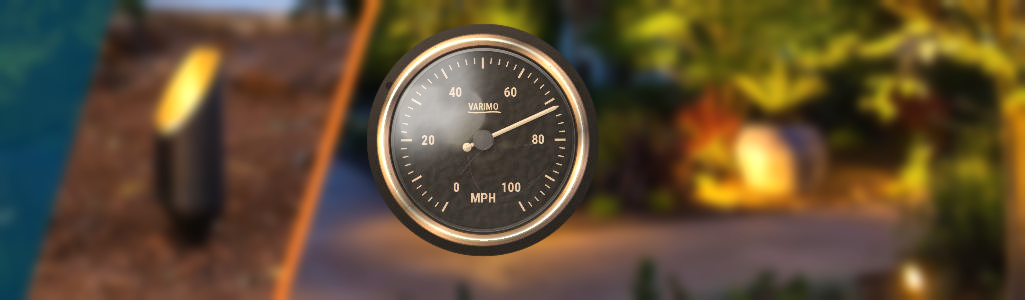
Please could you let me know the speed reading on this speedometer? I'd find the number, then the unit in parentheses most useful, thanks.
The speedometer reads 72 (mph)
